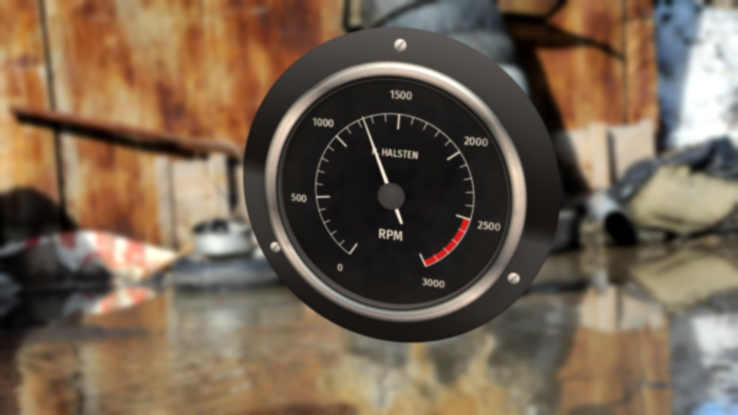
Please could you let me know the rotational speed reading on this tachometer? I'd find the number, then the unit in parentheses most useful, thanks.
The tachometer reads 1250 (rpm)
